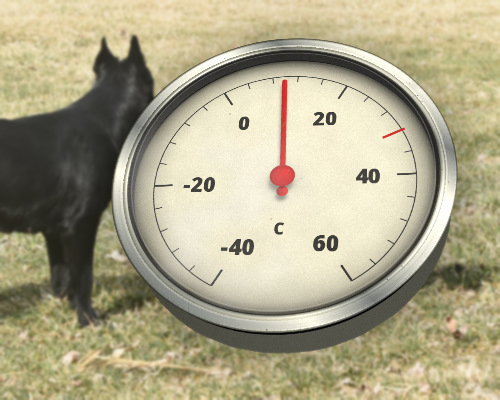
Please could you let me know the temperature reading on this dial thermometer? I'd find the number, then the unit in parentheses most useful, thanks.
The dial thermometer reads 10 (°C)
